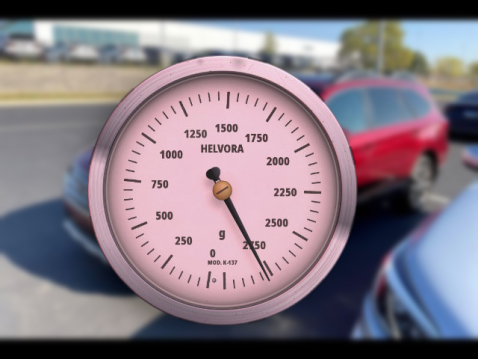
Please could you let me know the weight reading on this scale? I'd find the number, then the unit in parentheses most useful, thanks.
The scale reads 2775 (g)
